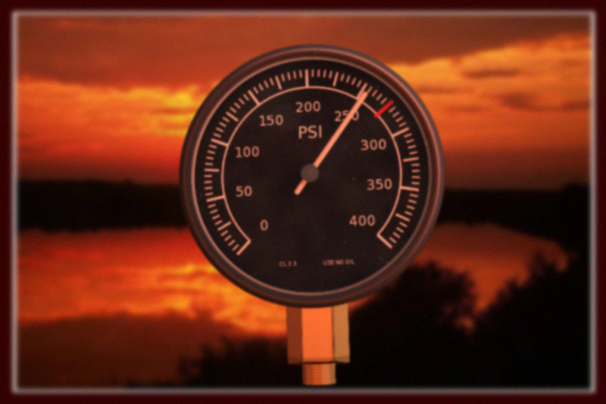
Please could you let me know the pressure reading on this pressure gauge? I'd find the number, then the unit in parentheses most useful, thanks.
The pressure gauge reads 255 (psi)
